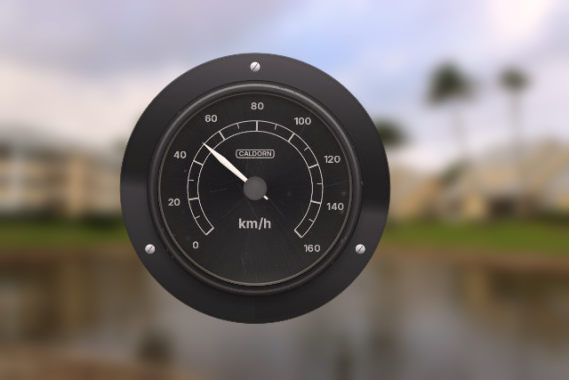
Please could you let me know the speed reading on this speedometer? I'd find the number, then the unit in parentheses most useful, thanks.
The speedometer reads 50 (km/h)
